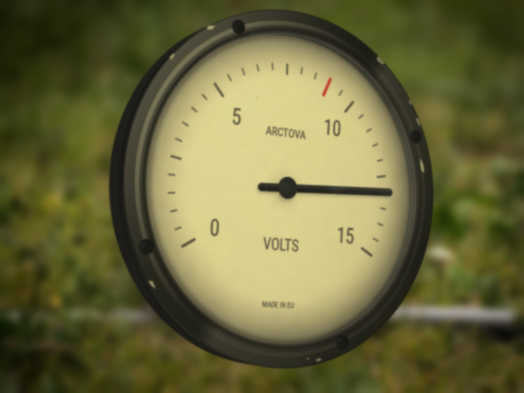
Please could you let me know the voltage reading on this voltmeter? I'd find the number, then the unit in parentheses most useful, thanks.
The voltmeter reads 13 (V)
